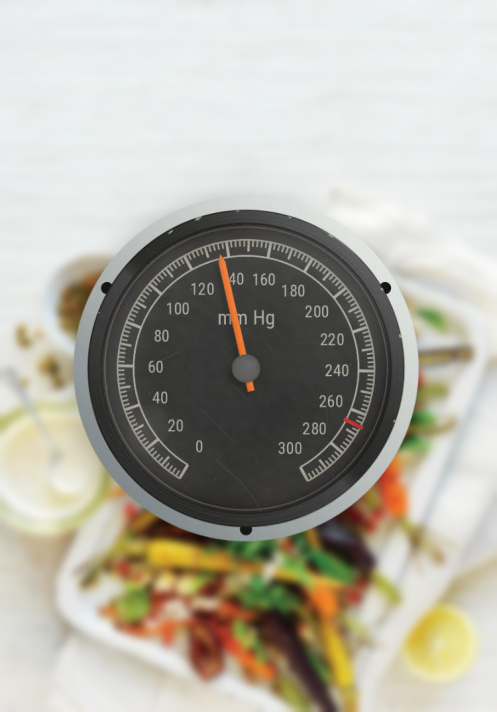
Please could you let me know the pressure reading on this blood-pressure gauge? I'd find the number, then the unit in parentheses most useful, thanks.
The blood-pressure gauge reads 136 (mmHg)
